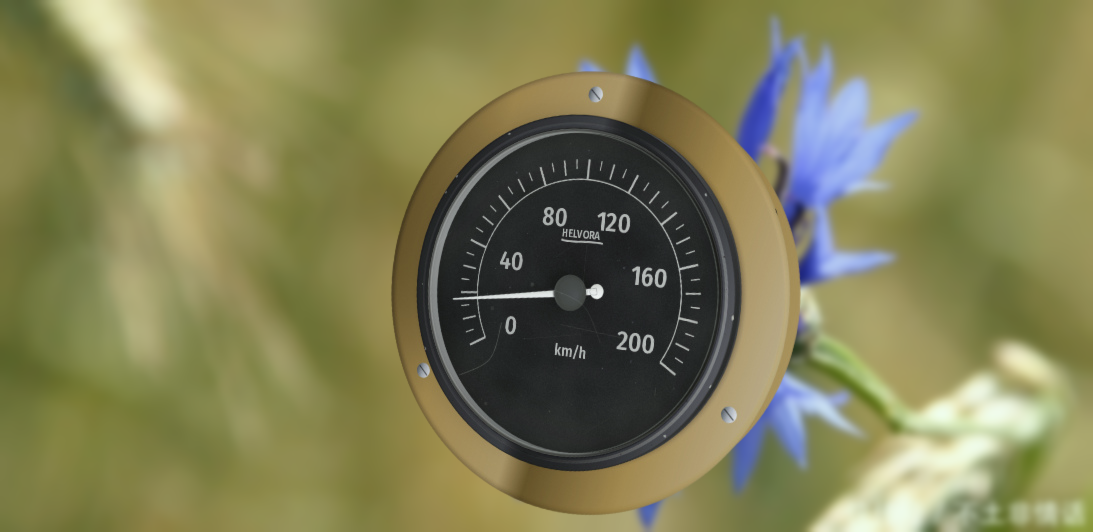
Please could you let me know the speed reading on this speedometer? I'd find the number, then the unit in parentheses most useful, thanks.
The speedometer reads 17.5 (km/h)
